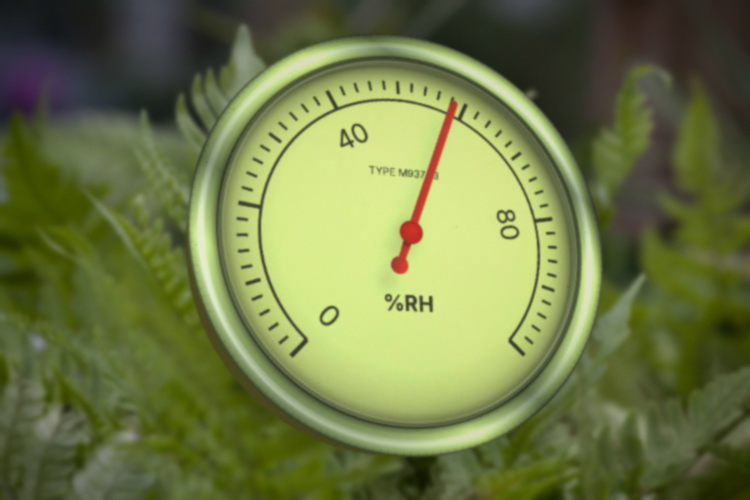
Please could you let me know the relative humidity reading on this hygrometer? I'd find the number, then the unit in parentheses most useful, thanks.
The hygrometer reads 58 (%)
